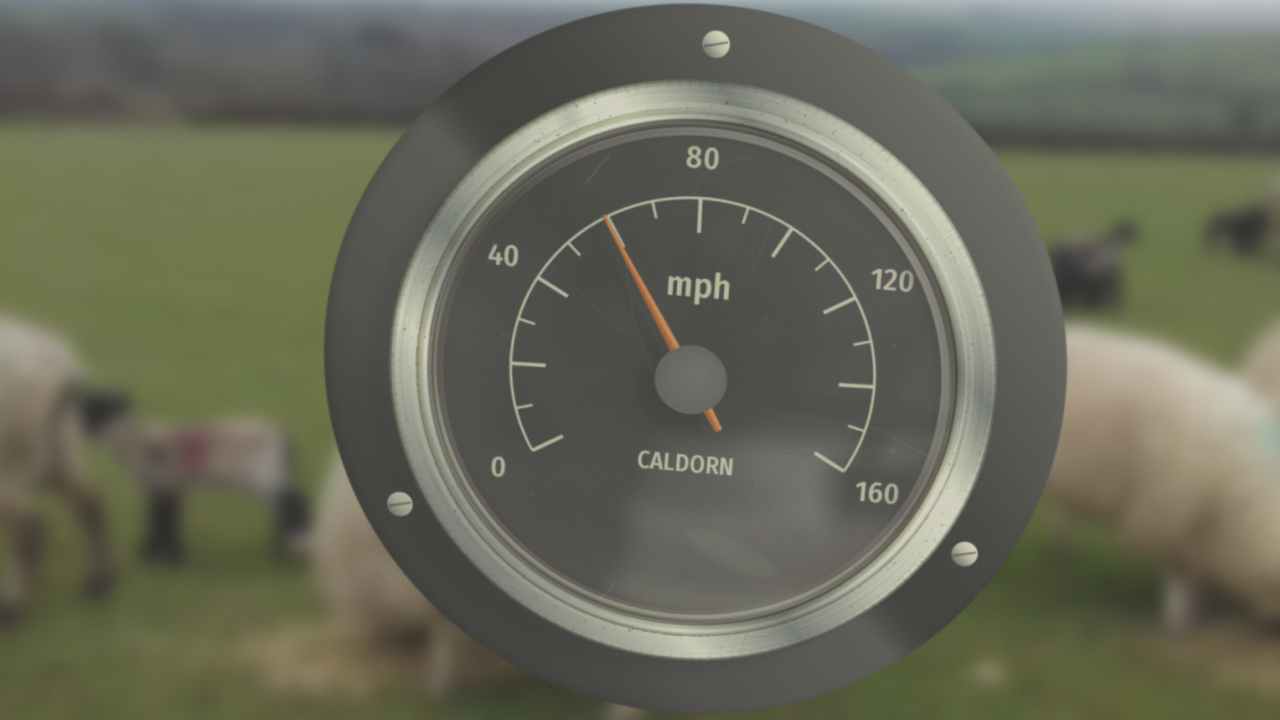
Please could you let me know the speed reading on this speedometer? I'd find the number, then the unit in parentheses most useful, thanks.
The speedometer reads 60 (mph)
